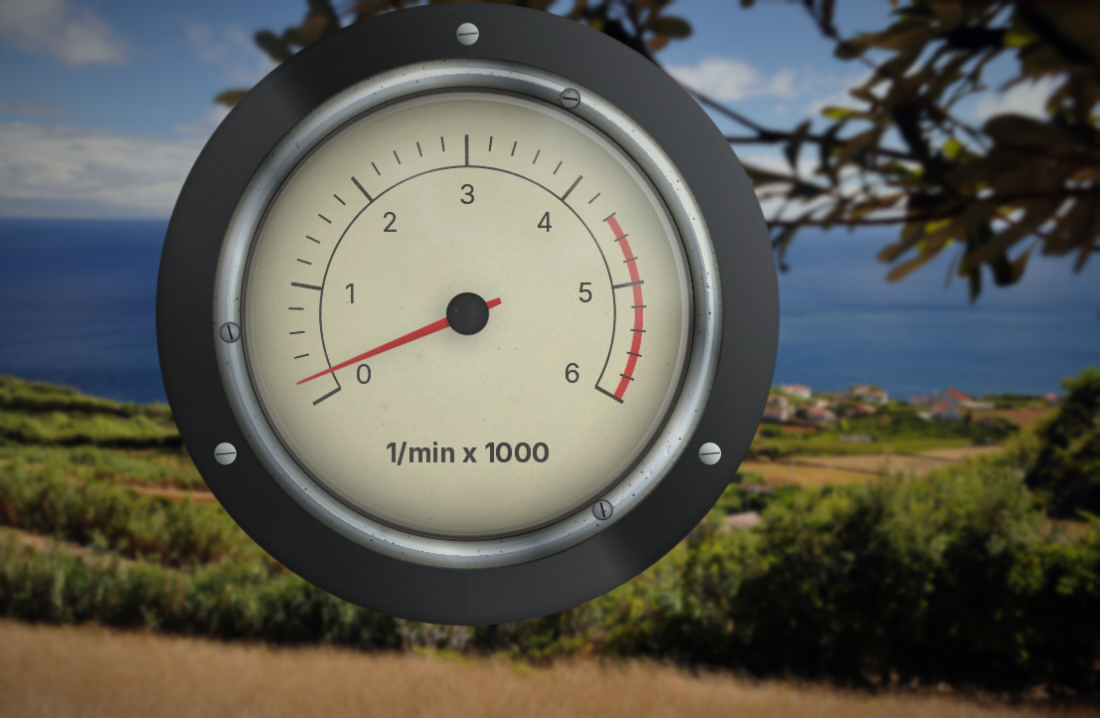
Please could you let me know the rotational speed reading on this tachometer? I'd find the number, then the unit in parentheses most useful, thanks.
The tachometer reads 200 (rpm)
